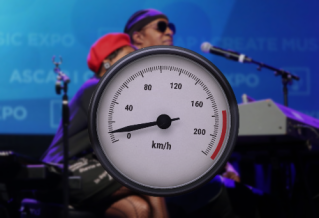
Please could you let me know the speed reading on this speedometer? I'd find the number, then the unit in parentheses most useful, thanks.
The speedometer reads 10 (km/h)
